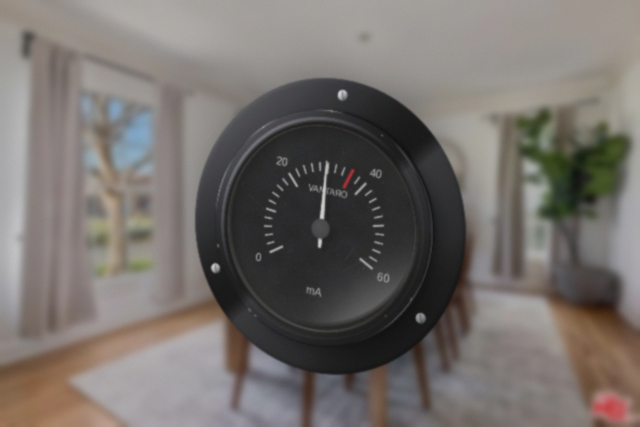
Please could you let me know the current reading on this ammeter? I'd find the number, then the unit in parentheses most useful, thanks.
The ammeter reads 30 (mA)
